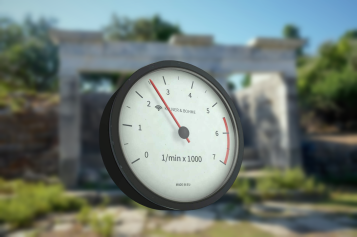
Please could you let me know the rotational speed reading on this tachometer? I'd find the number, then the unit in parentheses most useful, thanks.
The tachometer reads 2500 (rpm)
